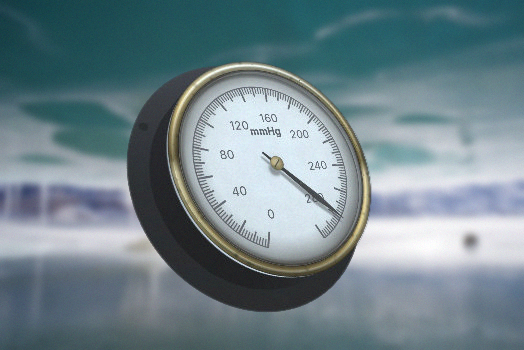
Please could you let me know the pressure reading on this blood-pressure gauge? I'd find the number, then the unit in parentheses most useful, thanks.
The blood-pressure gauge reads 280 (mmHg)
